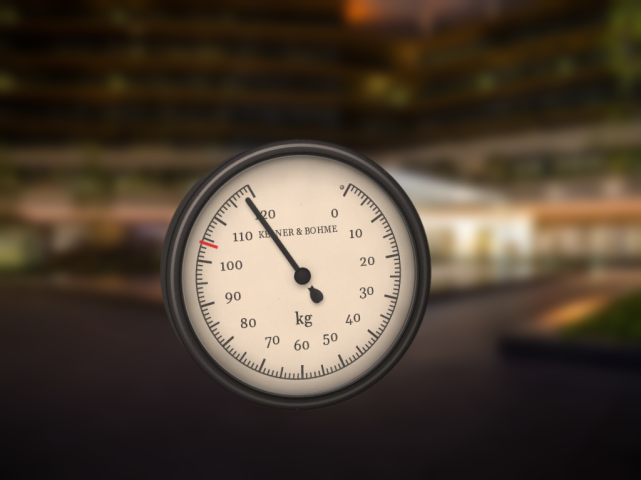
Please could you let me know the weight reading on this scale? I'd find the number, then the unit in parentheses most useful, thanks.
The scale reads 118 (kg)
